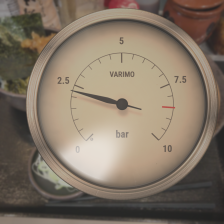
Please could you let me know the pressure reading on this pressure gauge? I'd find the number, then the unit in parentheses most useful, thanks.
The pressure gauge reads 2.25 (bar)
